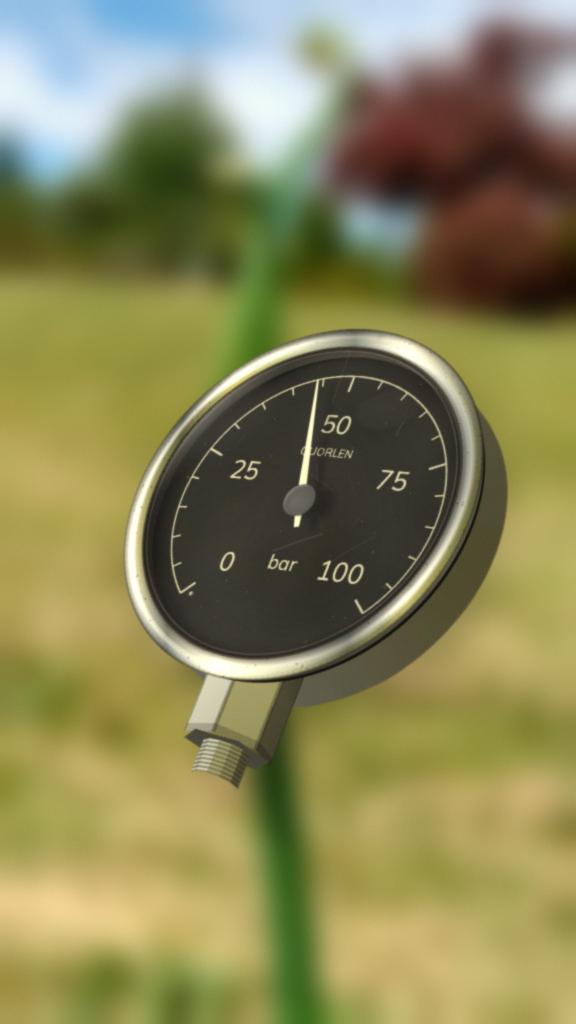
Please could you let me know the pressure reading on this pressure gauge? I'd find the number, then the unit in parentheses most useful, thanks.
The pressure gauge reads 45 (bar)
